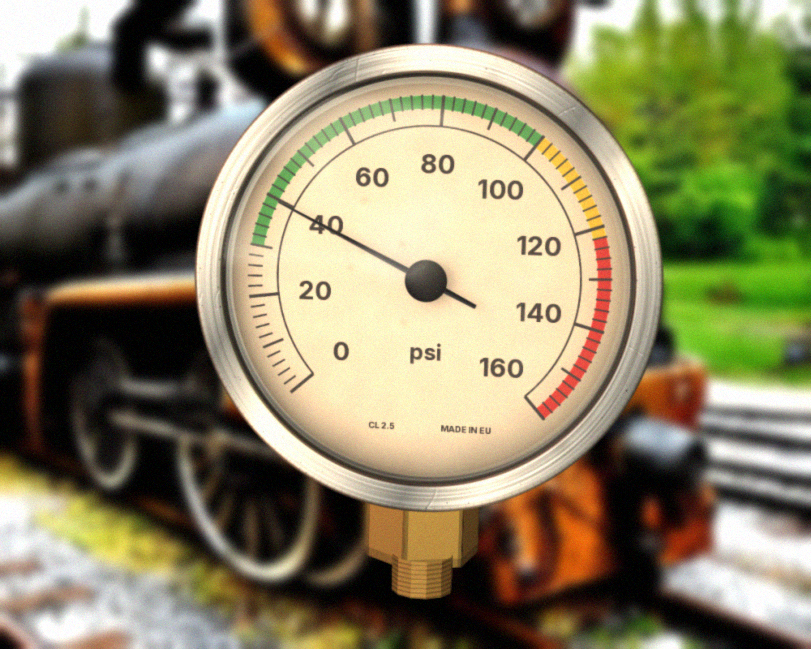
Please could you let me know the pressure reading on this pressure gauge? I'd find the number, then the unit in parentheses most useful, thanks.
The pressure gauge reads 40 (psi)
